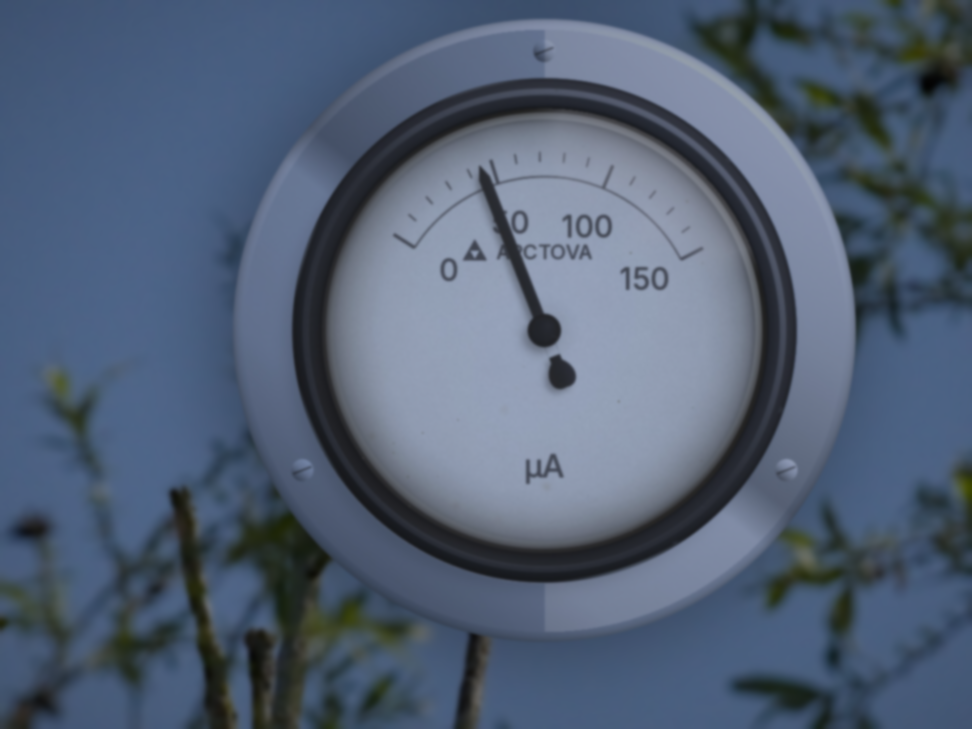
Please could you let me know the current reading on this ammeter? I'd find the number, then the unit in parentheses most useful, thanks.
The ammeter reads 45 (µA)
